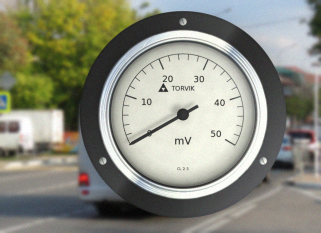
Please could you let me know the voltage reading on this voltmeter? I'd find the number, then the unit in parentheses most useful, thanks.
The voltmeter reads 0 (mV)
